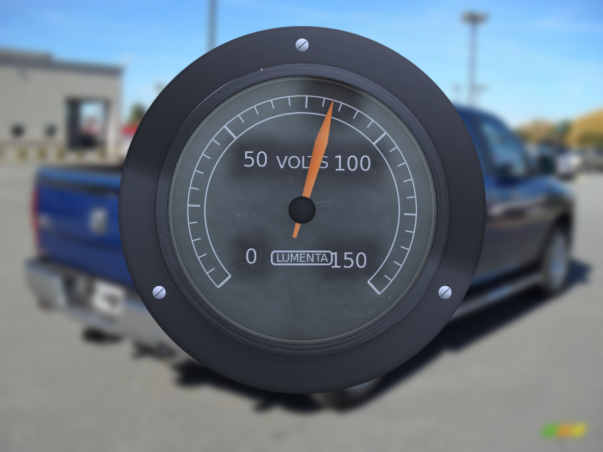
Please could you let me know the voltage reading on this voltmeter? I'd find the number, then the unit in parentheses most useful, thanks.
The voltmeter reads 82.5 (V)
